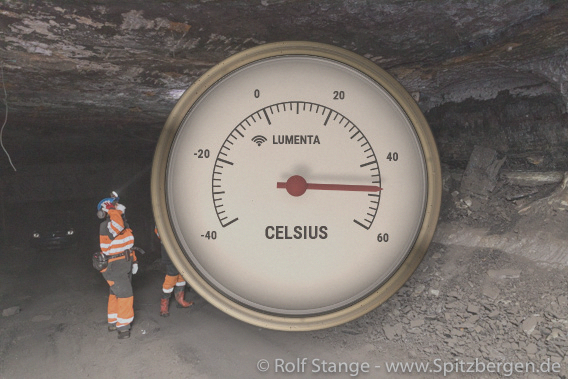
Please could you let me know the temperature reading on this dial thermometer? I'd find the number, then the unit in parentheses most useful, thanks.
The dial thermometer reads 48 (°C)
